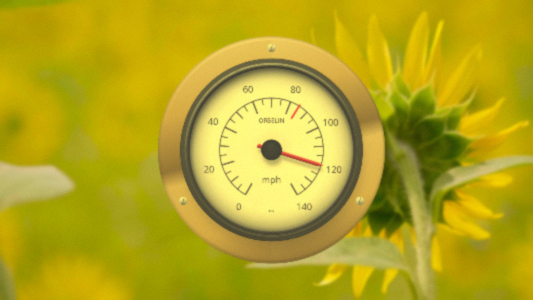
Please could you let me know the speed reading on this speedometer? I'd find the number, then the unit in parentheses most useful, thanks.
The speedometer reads 120 (mph)
